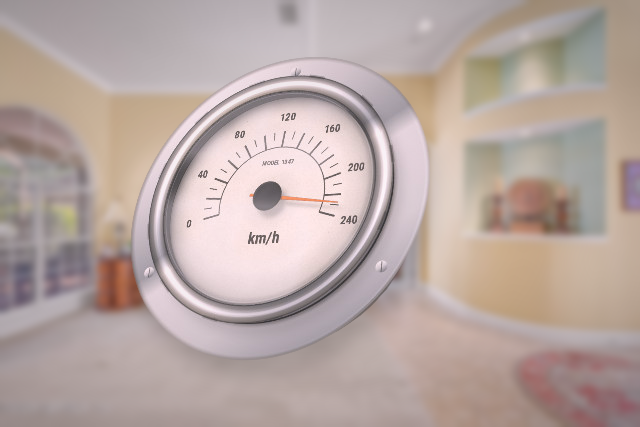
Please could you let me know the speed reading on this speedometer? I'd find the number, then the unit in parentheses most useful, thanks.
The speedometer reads 230 (km/h)
